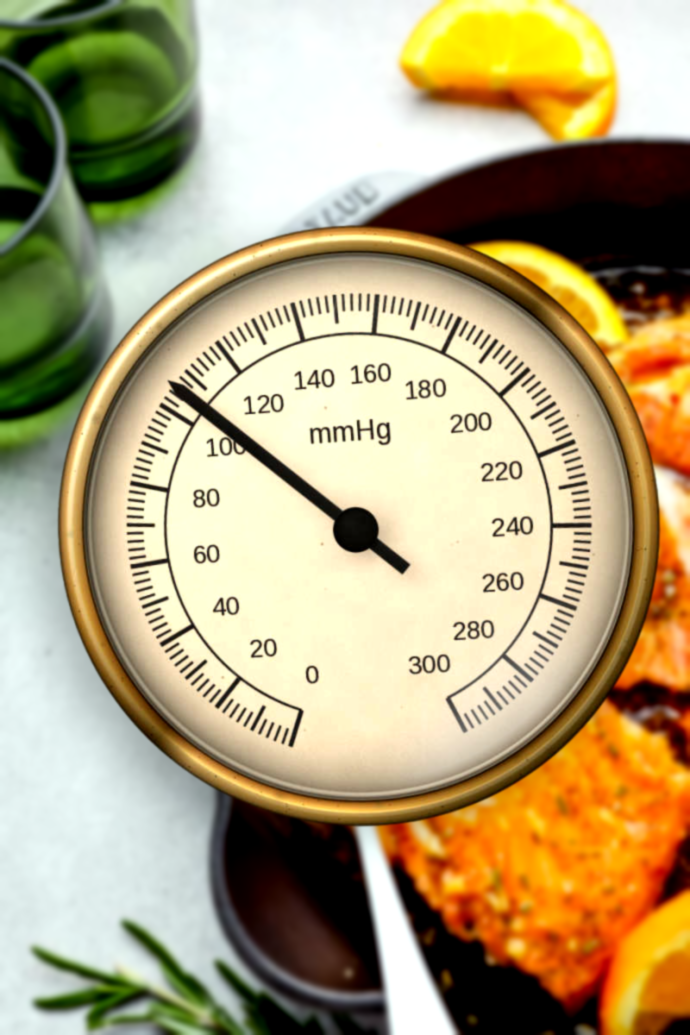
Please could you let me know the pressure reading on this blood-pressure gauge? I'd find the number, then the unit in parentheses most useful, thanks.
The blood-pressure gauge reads 106 (mmHg)
